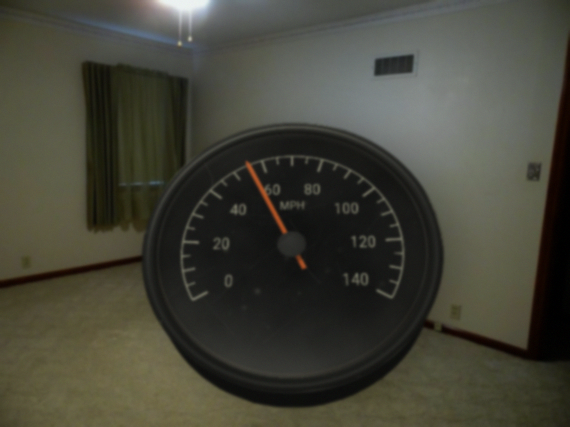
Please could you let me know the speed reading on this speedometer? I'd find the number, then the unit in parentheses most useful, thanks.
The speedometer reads 55 (mph)
